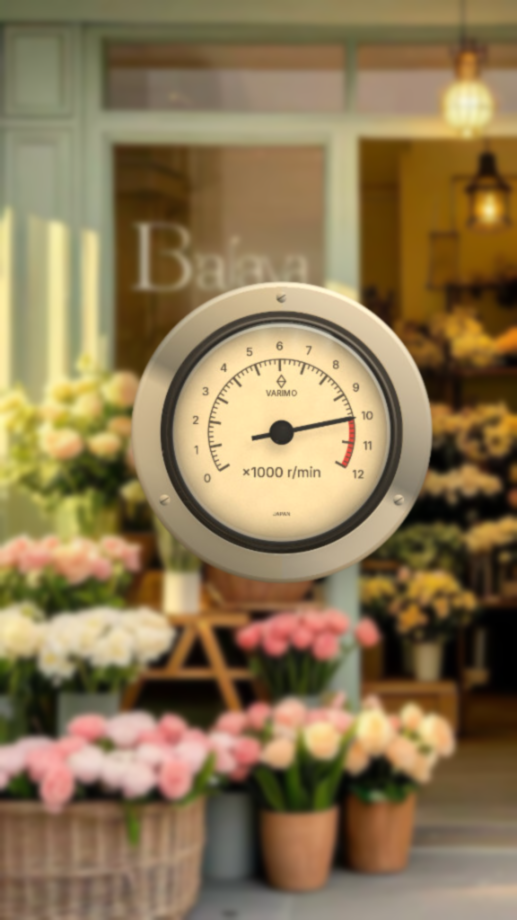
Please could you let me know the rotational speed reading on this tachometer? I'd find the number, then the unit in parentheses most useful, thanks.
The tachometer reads 10000 (rpm)
